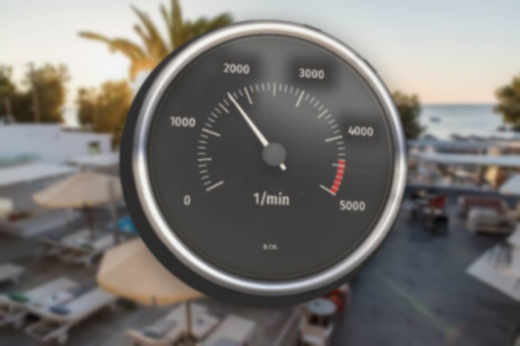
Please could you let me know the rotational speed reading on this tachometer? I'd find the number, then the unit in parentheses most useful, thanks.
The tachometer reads 1700 (rpm)
